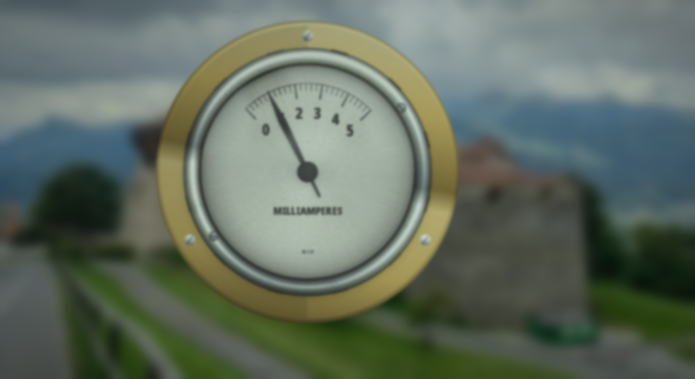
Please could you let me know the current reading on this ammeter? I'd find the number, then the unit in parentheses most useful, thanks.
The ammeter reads 1 (mA)
